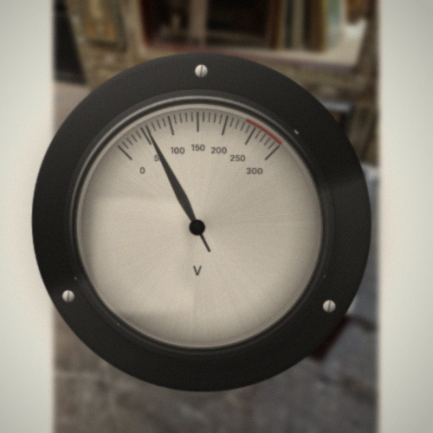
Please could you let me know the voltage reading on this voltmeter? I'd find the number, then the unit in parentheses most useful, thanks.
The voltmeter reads 60 (V)
